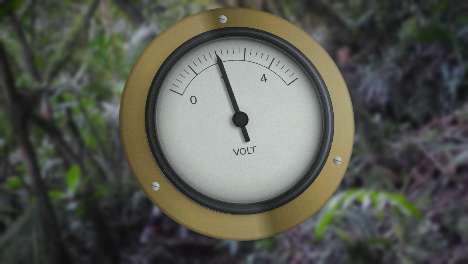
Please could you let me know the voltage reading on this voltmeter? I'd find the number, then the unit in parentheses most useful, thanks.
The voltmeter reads 2 (V)
